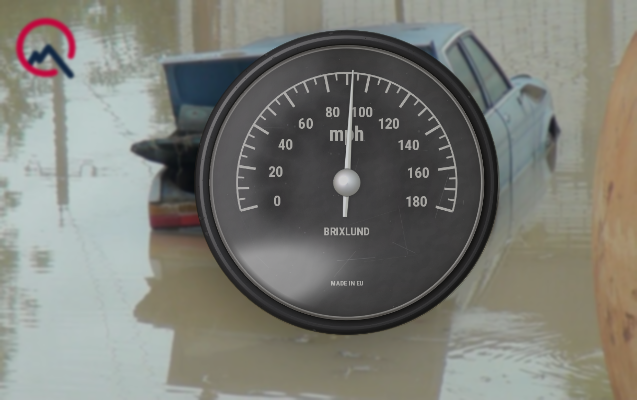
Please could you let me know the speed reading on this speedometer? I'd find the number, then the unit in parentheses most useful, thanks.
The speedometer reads 92.5 (mph)
